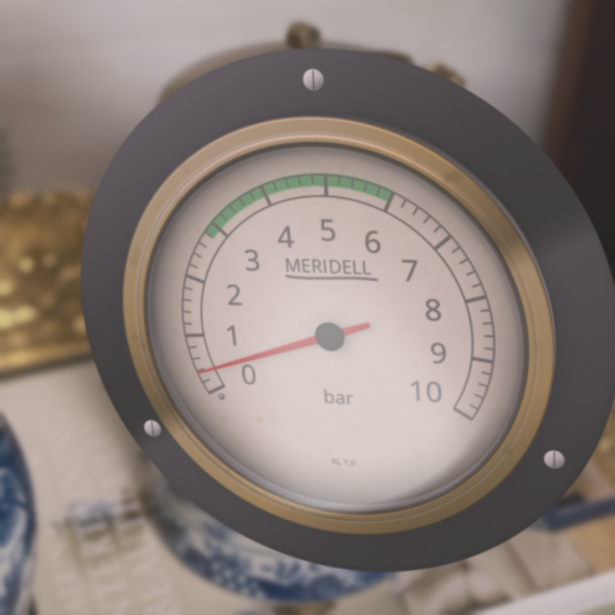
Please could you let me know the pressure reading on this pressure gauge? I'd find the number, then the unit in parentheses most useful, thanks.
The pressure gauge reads 0.4 (bar)
